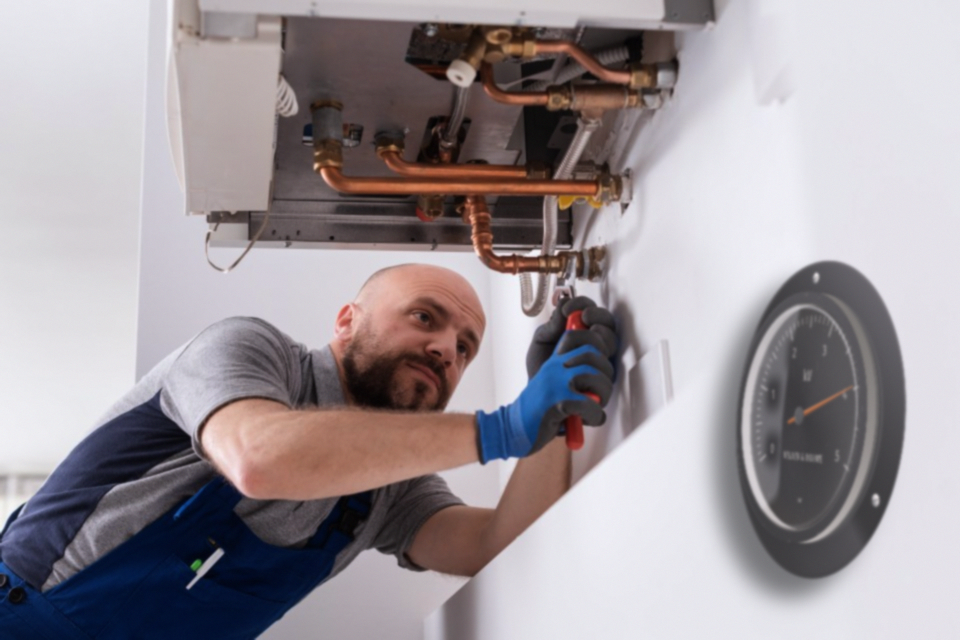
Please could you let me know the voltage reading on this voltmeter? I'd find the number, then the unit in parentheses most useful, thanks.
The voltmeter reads 4 (kV)
